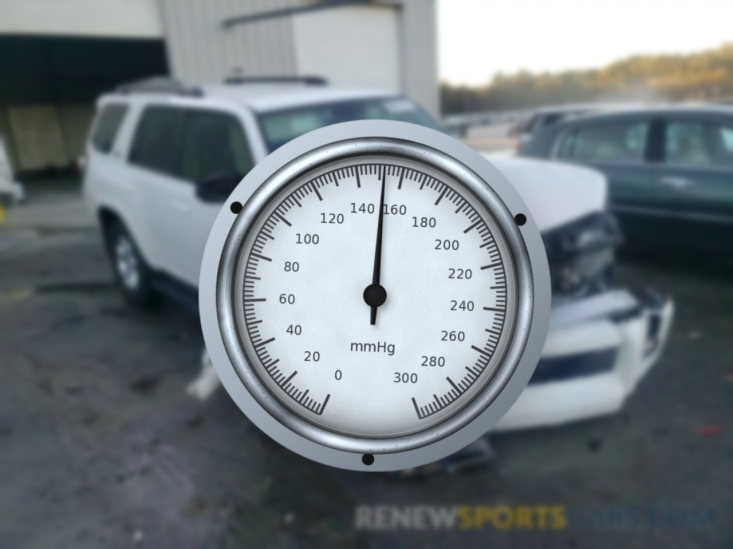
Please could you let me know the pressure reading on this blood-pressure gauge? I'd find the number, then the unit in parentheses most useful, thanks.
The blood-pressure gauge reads 152 (mmHg)
